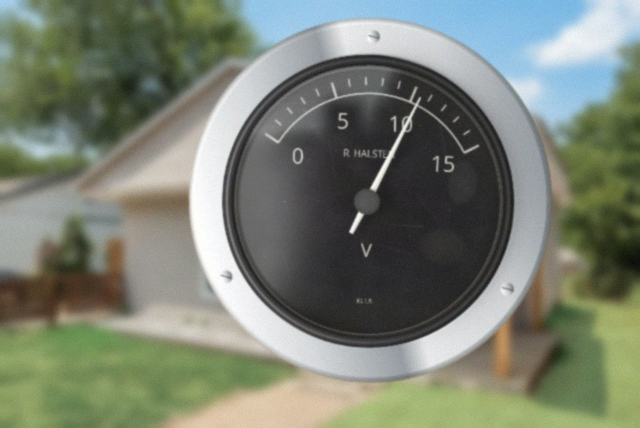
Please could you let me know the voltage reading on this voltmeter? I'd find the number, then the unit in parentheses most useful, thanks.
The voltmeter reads 10.5 (V)
